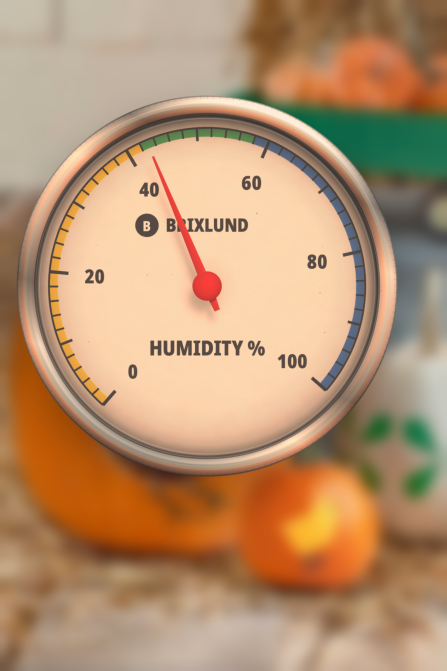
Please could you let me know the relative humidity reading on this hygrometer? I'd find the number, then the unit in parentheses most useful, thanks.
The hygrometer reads 43 (%)
